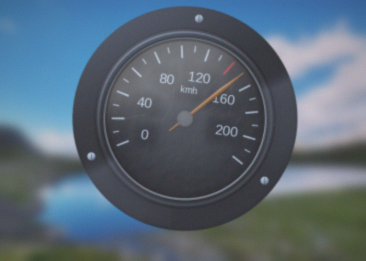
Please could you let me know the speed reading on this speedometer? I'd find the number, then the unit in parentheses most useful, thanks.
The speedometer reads 150 (km/h)
